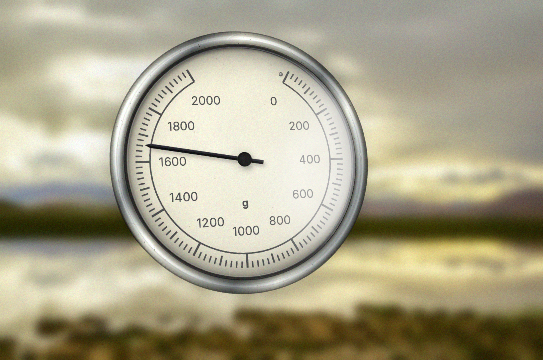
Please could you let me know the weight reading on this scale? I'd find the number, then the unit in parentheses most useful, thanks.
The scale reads 1660 (g)
